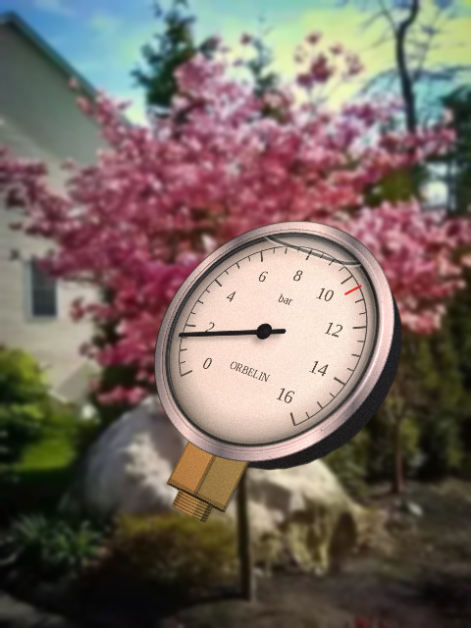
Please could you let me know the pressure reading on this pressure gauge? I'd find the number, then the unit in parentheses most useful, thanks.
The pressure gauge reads 1.5 (bar)
